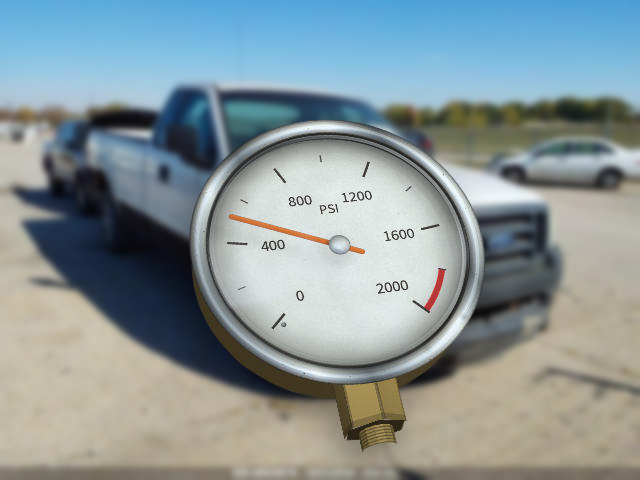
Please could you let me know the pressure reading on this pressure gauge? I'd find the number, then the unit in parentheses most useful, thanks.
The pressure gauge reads 500 (psi)
